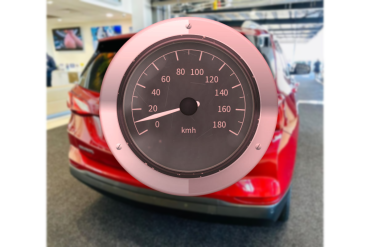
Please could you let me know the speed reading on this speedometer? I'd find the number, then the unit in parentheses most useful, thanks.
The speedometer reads 10 (km/h)
